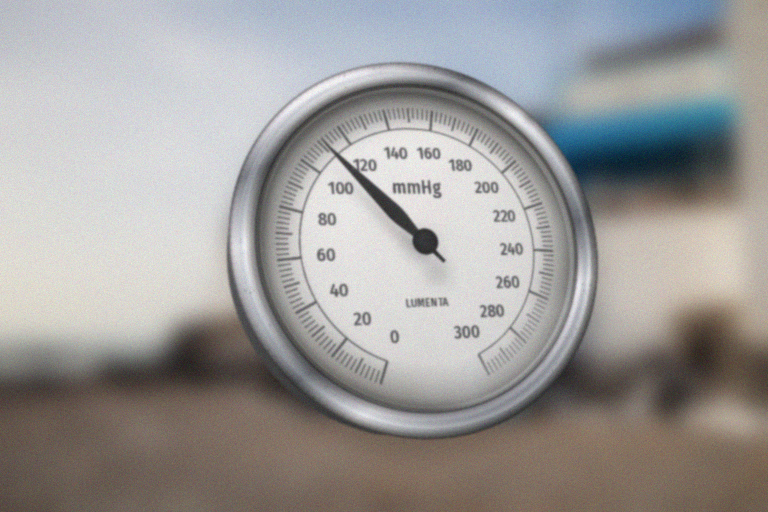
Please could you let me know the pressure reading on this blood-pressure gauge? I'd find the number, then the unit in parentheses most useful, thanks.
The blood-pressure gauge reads 110 (mmHg)
